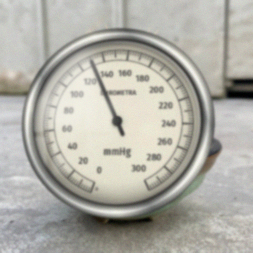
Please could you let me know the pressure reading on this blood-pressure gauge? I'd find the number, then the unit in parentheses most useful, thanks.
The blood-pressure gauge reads 130 (mmHg)
